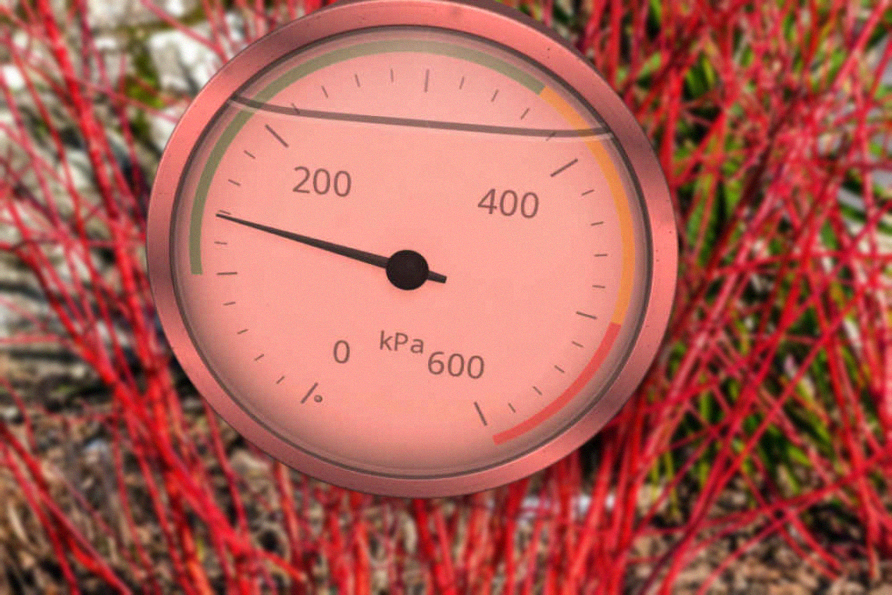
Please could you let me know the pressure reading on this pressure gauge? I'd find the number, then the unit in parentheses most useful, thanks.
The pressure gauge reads 140 (kPa)
